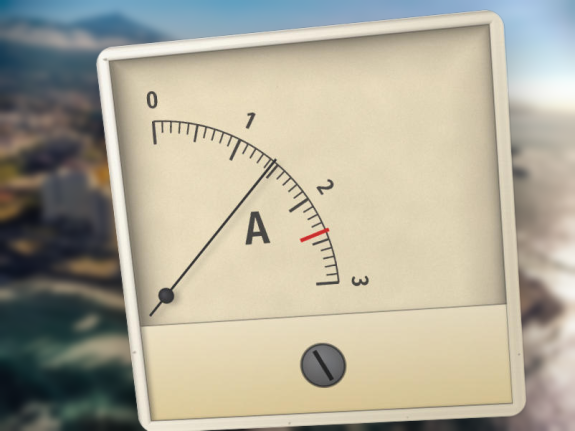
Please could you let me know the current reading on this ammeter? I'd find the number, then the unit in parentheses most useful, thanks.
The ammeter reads 1.45 (A)
